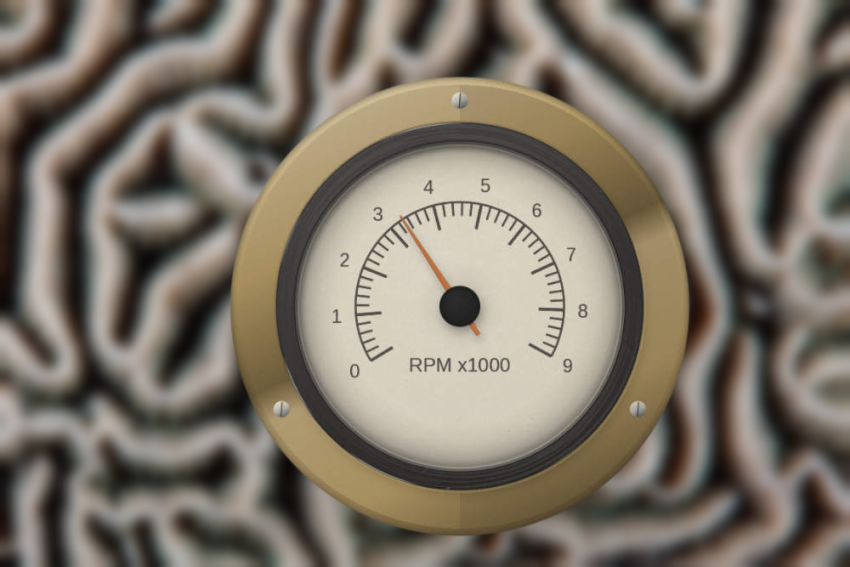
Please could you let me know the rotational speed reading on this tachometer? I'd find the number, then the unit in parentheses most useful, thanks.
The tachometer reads 3300 (rpm)
